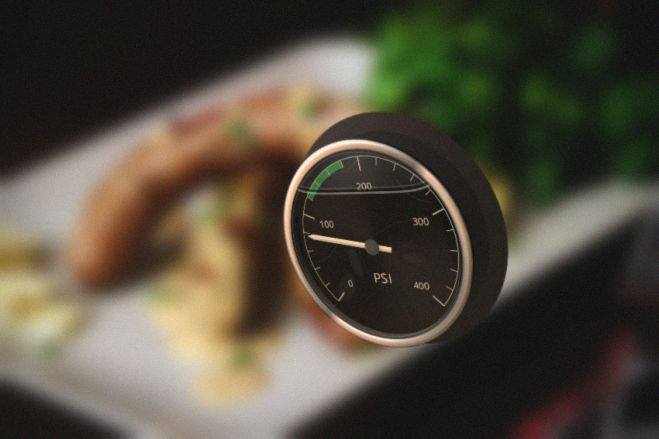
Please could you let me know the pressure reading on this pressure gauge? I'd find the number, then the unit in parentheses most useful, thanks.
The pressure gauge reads 80 (psi)
